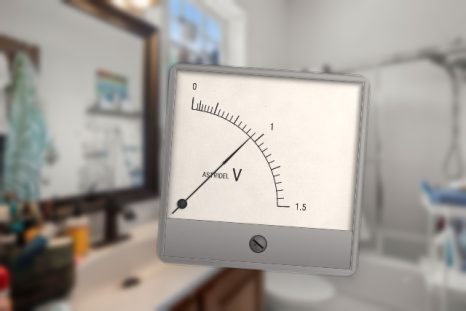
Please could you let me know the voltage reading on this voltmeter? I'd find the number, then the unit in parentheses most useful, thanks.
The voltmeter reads 0.95 (V)
